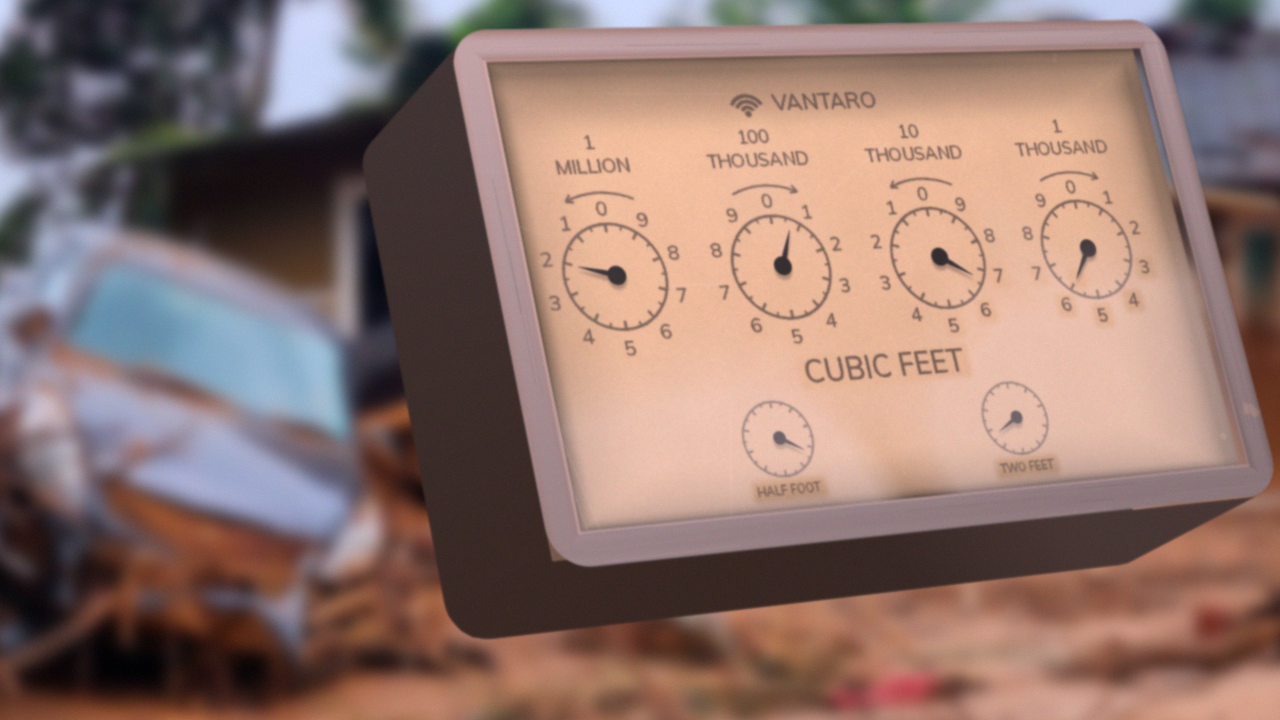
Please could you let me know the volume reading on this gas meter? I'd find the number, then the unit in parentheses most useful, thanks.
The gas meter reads 206600 (ft³)
